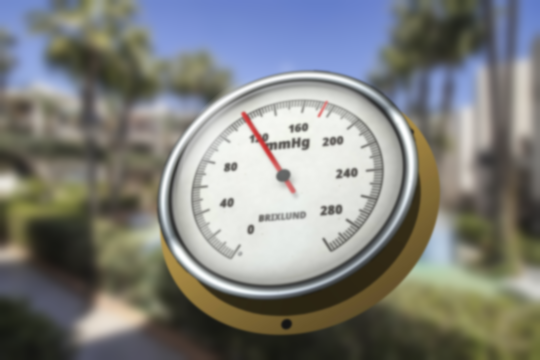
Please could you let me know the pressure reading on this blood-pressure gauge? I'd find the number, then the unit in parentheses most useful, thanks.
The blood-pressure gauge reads 120 (mmHg)
